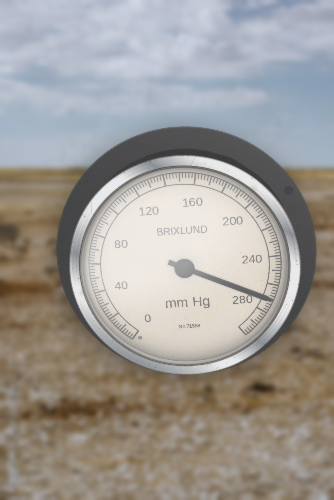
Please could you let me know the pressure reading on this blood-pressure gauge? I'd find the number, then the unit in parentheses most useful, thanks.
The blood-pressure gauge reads 270 (mmHg)
